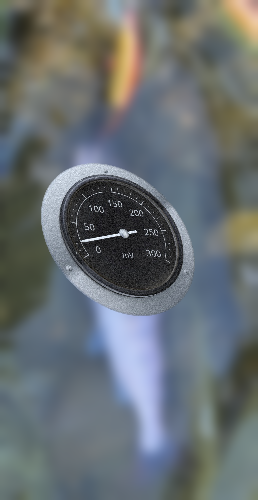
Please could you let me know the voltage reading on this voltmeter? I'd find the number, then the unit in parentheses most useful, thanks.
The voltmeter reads 20 (mV)
